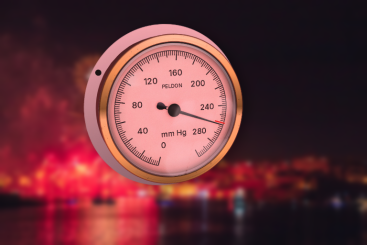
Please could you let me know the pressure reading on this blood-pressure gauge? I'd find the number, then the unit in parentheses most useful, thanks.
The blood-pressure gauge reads 260 (mmHg)
